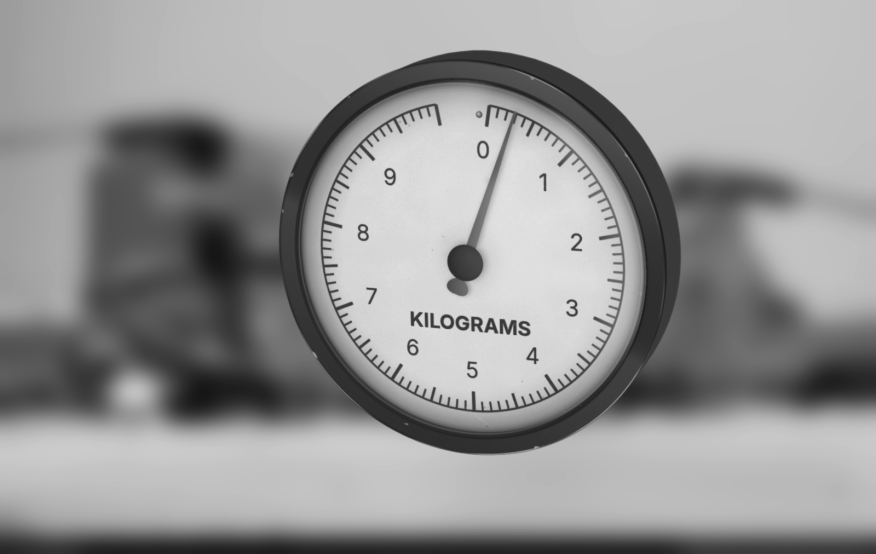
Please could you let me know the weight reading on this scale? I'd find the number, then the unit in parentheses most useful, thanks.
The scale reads 0.3 (kg)
